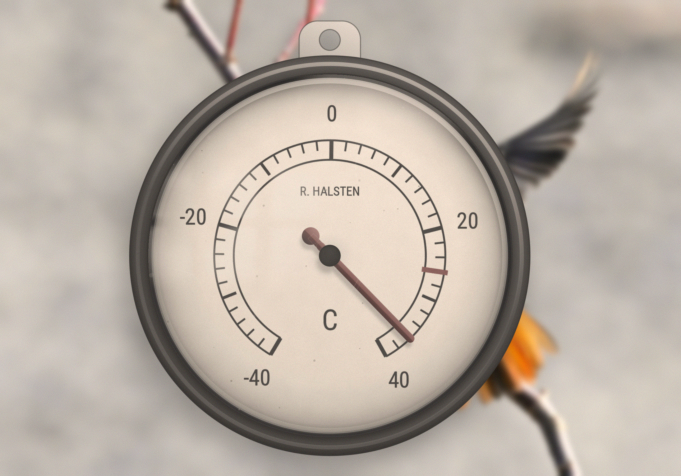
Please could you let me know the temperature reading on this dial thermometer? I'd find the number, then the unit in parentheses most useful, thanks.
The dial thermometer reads 36 (°C)
